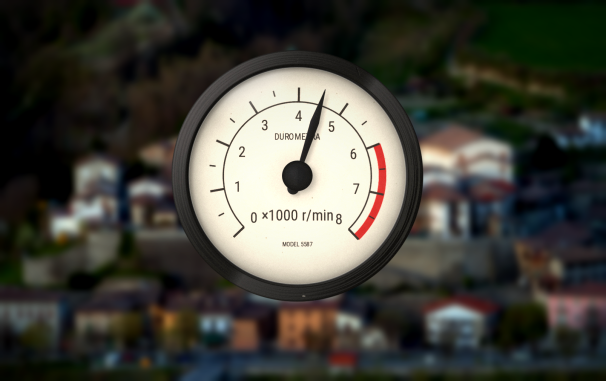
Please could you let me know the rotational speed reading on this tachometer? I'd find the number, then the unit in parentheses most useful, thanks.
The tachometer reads 4500 (rpm)
